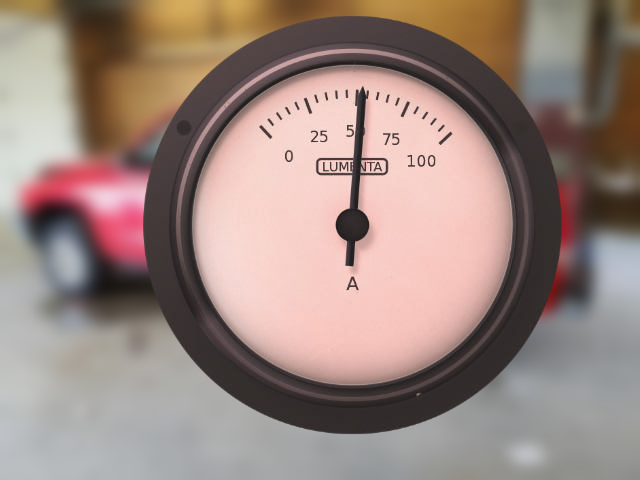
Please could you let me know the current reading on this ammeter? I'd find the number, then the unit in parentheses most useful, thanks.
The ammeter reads 52.5 (A)
